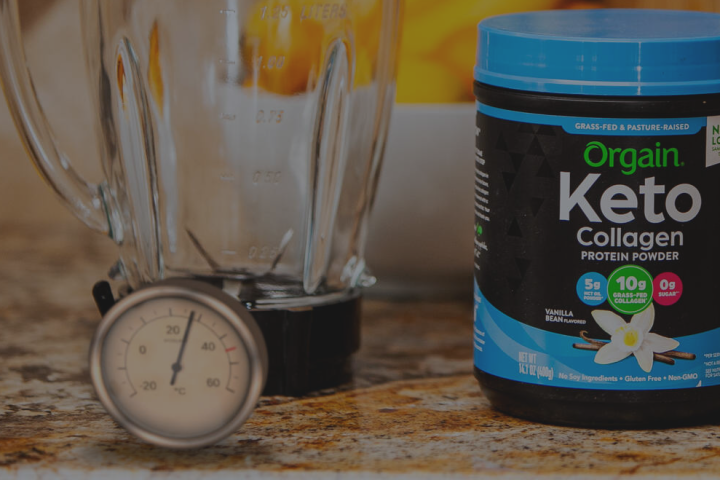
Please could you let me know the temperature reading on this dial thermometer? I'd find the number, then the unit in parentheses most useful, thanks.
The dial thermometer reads 27.5 (°C)
